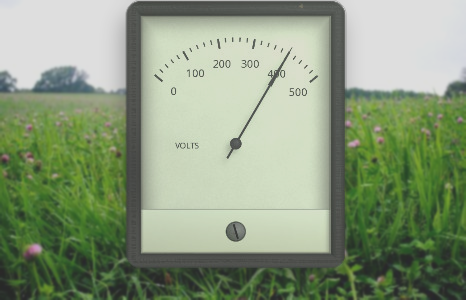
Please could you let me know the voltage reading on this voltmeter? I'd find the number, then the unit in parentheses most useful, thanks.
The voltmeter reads 400 (V)
